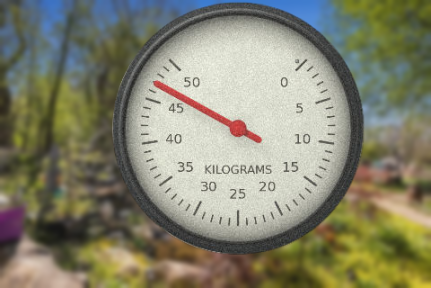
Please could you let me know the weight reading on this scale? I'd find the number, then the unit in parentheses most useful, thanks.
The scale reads 47 (kg)
